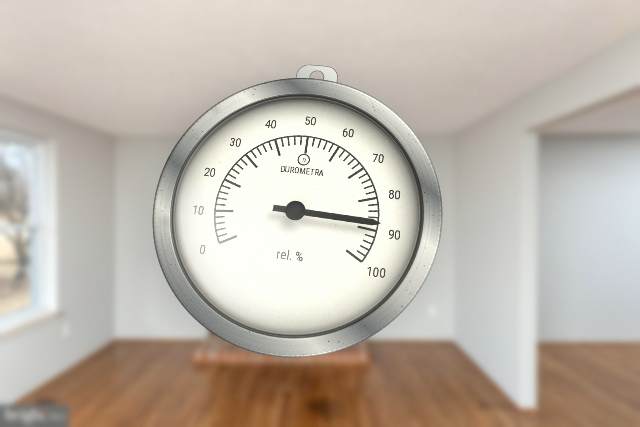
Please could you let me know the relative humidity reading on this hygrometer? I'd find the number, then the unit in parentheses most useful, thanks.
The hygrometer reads 88 (%)
